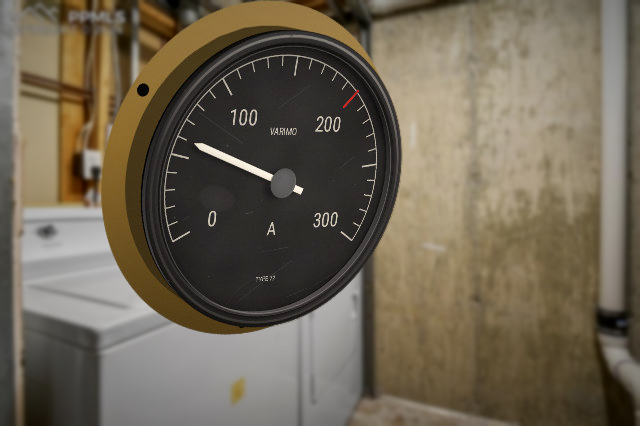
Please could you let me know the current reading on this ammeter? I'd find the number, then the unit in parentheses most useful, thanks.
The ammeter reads 60 (A)
